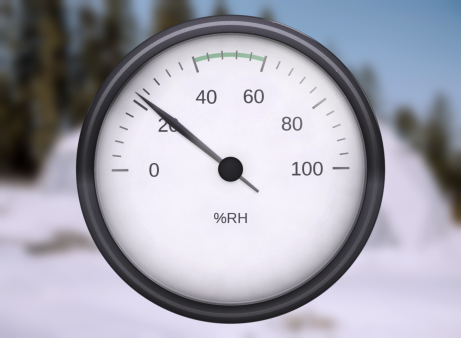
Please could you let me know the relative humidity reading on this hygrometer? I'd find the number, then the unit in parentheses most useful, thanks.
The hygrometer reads 22 (%)
